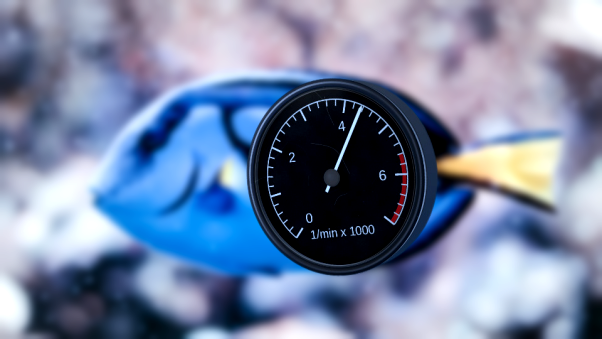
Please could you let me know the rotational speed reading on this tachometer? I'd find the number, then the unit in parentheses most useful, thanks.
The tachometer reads 4400 (rpm)
